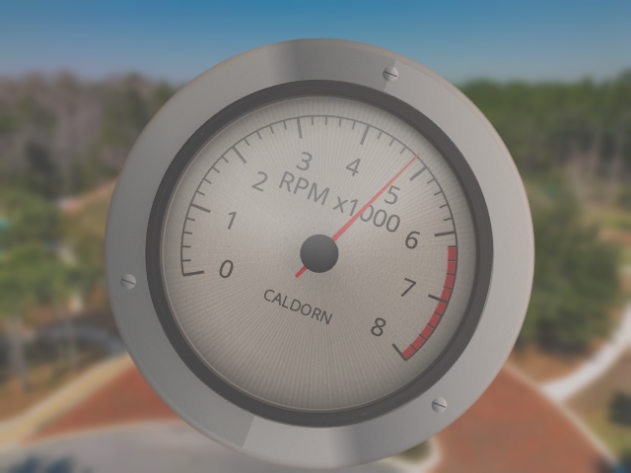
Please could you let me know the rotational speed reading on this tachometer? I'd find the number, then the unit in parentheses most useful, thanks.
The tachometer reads 4800 (rpm)
